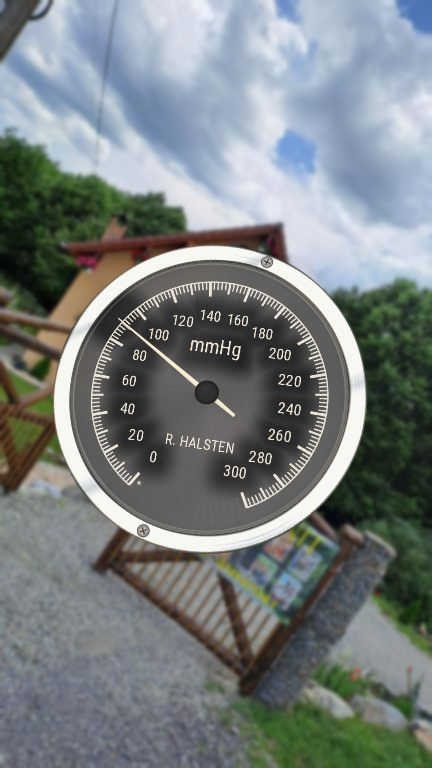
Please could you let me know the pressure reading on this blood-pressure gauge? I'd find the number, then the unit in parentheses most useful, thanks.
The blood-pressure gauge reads 90 (mmHg)
